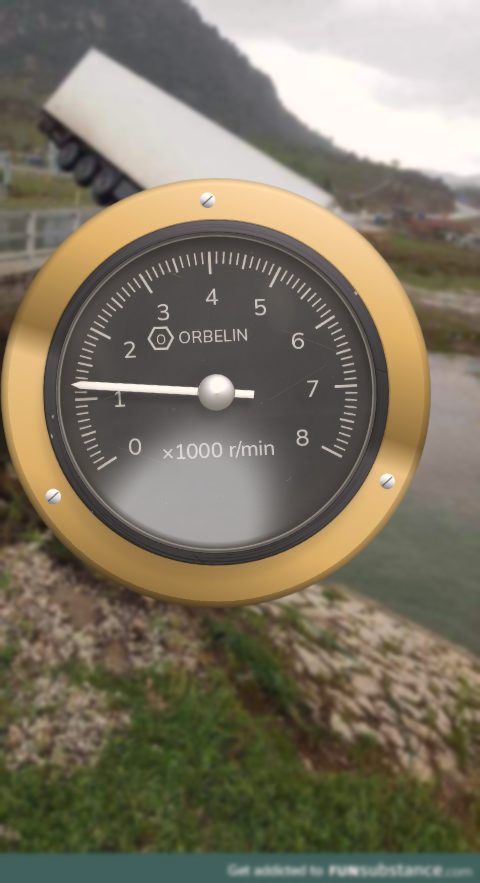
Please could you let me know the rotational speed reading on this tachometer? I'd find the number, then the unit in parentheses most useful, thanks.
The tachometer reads 1200 (rpm)
